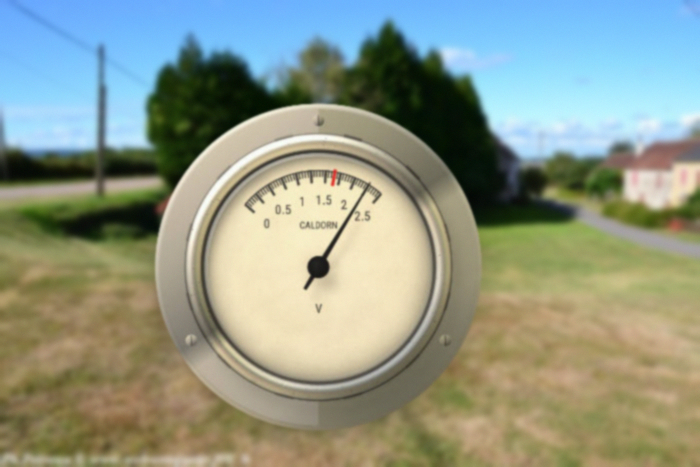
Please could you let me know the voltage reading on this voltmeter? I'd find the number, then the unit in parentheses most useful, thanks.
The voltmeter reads 2.25 (V)
